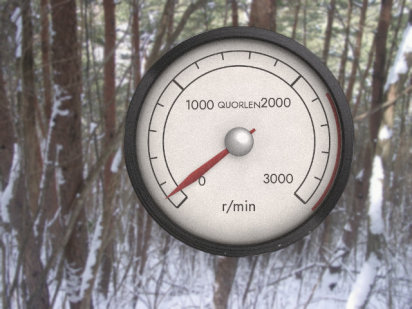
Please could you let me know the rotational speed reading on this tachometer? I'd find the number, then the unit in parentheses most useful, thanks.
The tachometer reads 100 (rpm)
